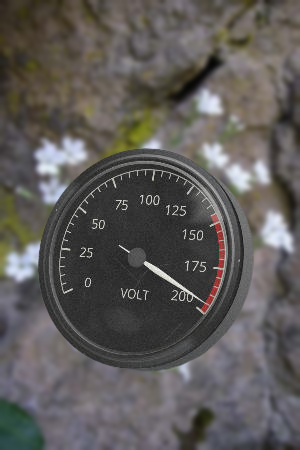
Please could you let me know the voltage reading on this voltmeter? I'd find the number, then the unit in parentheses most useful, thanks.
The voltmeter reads 195 (V)
